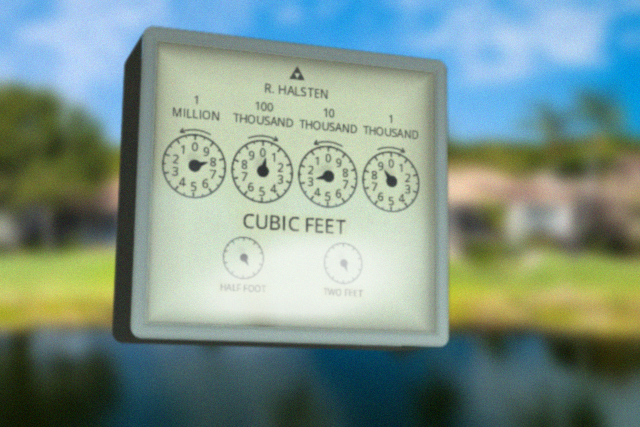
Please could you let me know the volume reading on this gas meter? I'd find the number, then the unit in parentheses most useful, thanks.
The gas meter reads 802900 (ft³)
